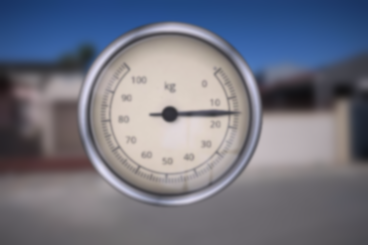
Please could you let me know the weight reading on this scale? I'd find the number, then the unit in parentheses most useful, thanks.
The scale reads 15 (kg)
